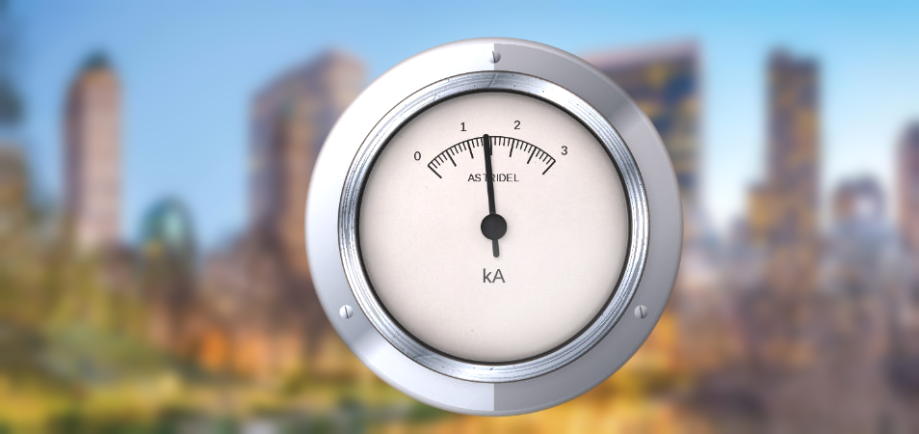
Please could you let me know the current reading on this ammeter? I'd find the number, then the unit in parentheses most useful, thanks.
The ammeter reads 1.4 (kA)
